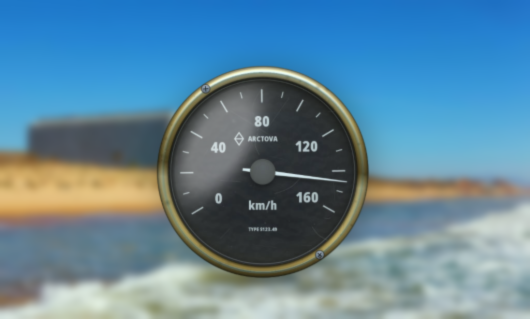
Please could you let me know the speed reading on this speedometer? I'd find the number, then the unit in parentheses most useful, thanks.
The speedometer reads 145 (km/h)
